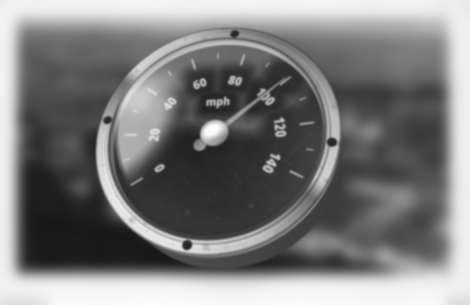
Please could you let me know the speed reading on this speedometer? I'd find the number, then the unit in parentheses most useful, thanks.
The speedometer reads 100 (mph)
